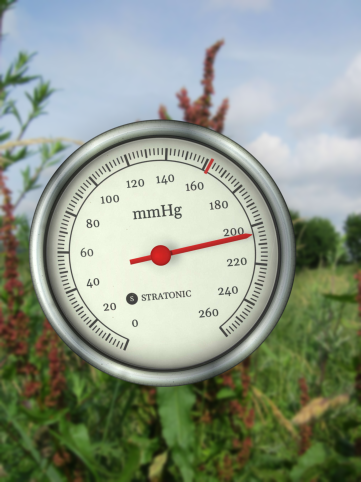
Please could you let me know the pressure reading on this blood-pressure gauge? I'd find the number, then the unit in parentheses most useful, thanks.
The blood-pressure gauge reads 204 (mmHg)
